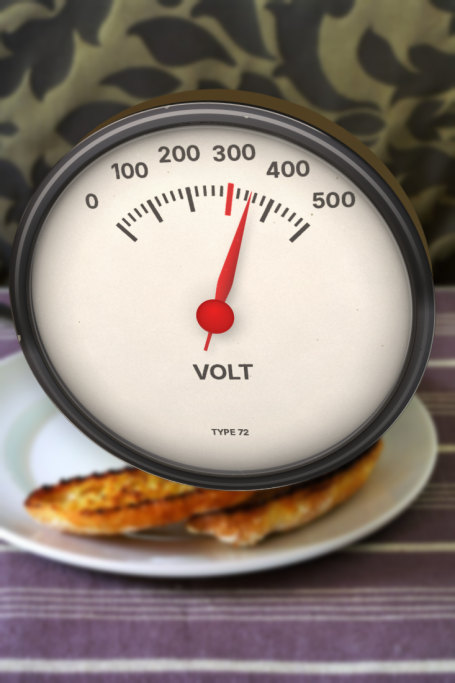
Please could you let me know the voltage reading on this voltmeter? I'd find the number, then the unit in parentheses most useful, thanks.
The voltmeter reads 350 (V)
